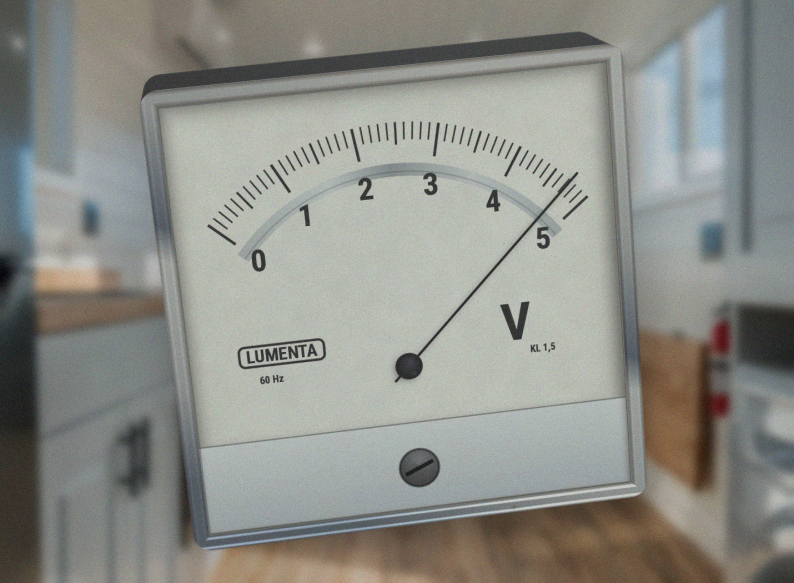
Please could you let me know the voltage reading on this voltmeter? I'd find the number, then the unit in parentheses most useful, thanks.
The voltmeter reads 4.7 (V)
